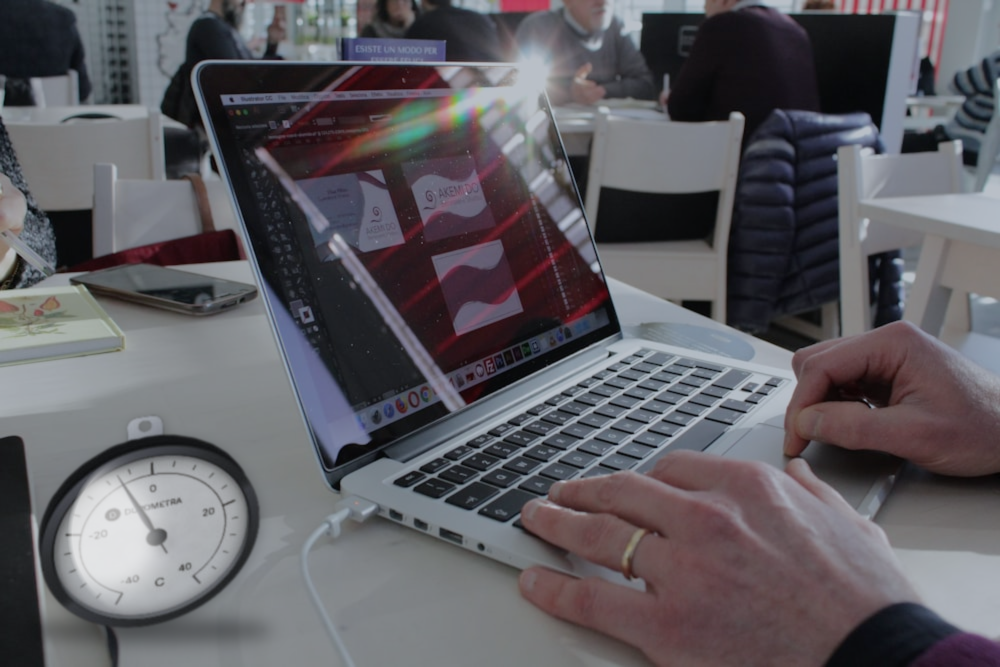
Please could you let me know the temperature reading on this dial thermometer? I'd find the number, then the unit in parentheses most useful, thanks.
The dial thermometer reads -6 (°C)
